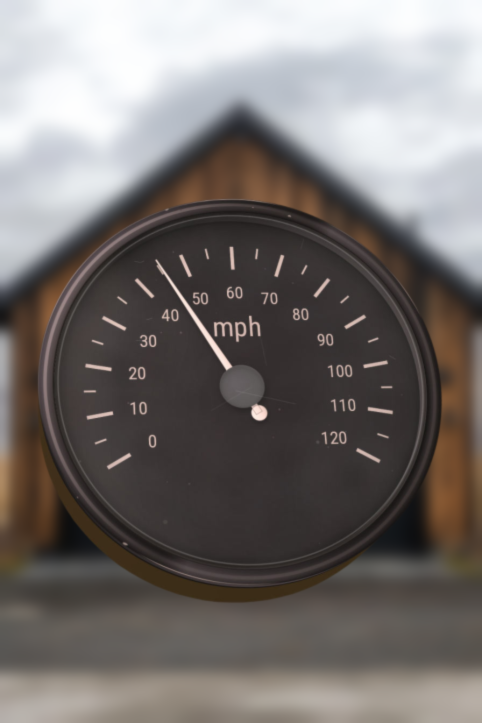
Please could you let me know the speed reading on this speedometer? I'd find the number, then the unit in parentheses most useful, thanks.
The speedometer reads 45 (mph)
